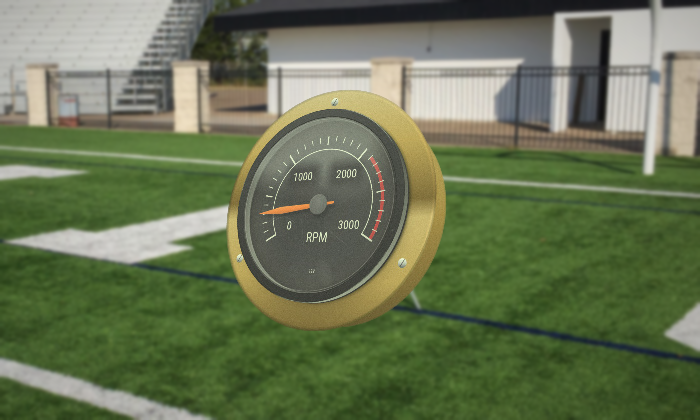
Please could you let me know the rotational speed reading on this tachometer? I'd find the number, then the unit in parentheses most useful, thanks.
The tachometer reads 300 (rpm)
